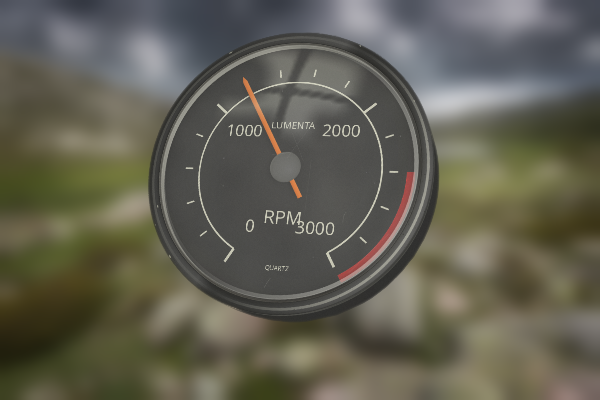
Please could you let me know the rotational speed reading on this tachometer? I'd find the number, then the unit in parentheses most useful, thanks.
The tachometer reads 1200 (rpm)
